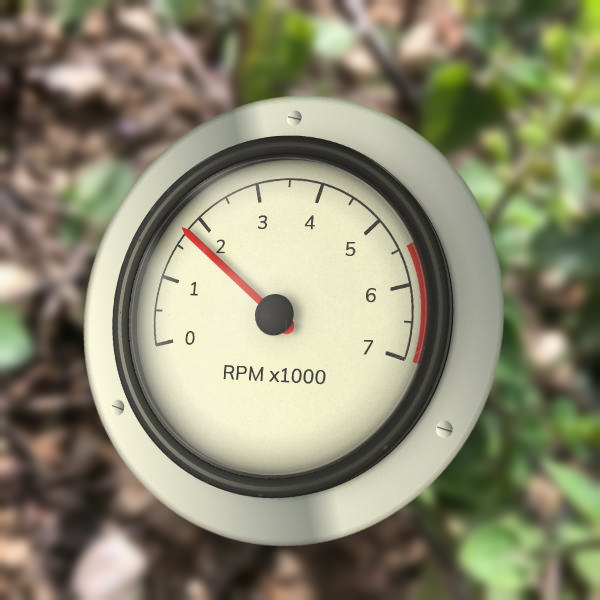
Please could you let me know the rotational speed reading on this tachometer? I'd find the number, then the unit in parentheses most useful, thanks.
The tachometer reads 1750 (rpm)
